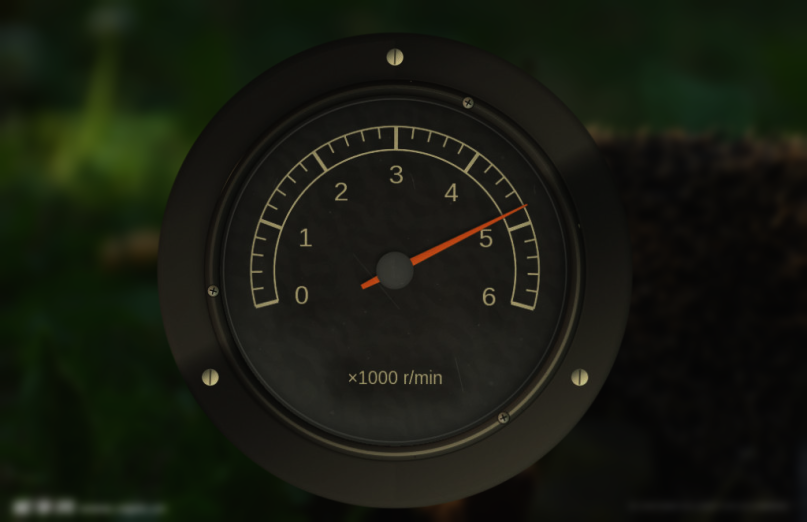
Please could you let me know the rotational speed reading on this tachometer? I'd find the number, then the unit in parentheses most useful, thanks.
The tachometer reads 4800 (rpm)
